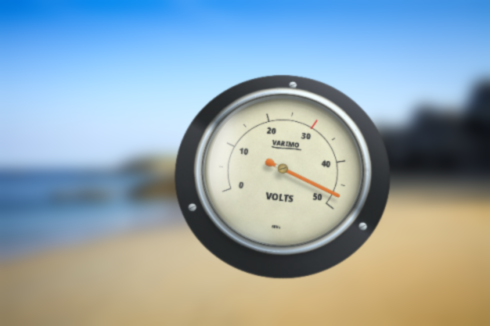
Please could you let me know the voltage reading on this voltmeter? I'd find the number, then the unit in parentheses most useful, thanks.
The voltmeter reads 47.5 (V)
